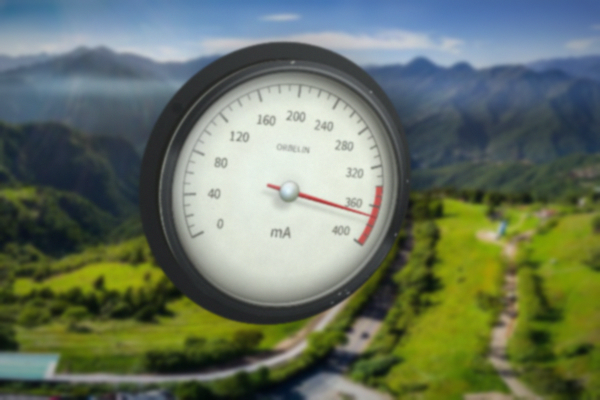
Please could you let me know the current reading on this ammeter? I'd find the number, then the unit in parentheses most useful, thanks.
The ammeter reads 370 (mA)
